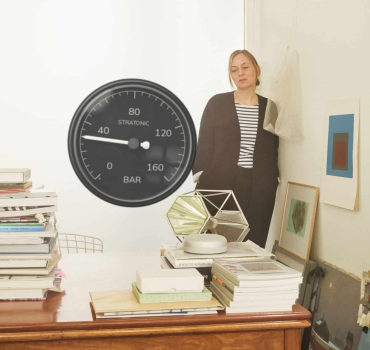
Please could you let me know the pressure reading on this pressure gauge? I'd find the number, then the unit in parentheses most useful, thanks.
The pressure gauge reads 30 (bar)
